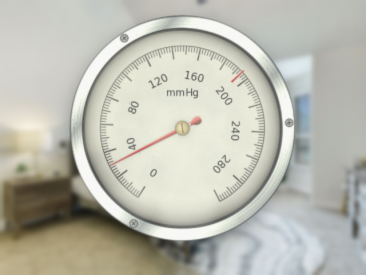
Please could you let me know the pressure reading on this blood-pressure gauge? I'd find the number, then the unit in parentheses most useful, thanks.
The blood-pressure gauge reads 30 (mmHg)
